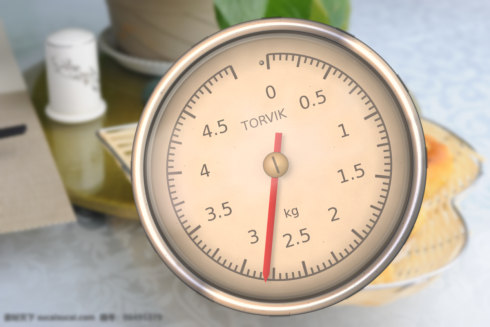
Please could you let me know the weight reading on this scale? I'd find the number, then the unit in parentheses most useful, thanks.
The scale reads 2.8 (kg)
